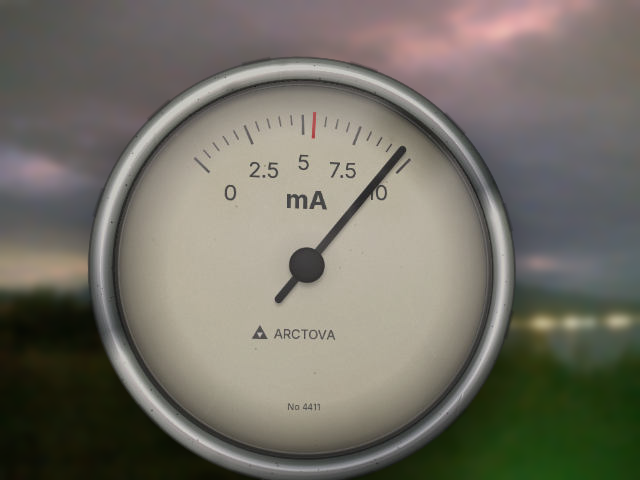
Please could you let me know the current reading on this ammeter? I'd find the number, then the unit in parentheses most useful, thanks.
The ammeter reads 9.5 (mA)
